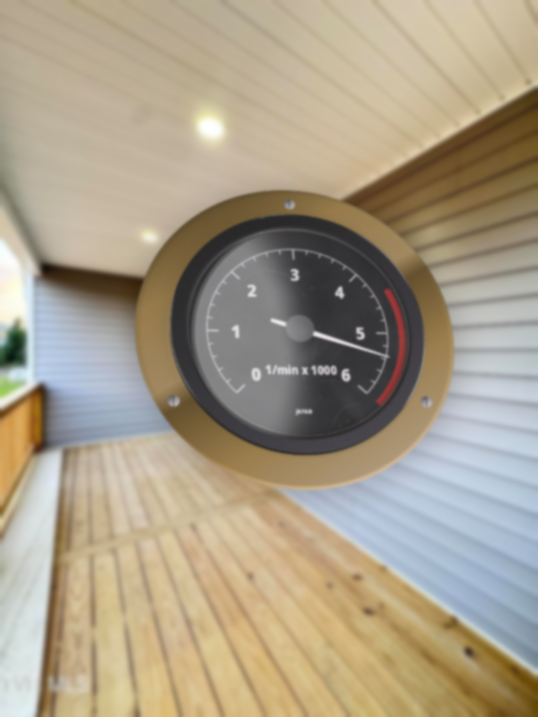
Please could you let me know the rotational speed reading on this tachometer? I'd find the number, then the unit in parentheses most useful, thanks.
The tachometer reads 5400 (rpm)
